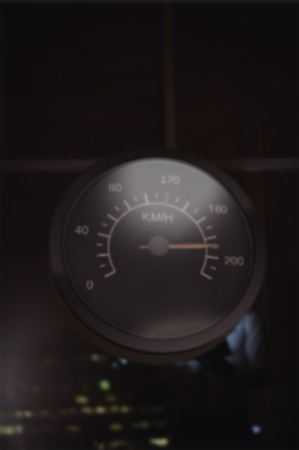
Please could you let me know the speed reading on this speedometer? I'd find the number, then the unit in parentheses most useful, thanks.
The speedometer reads 190 (km/h)
